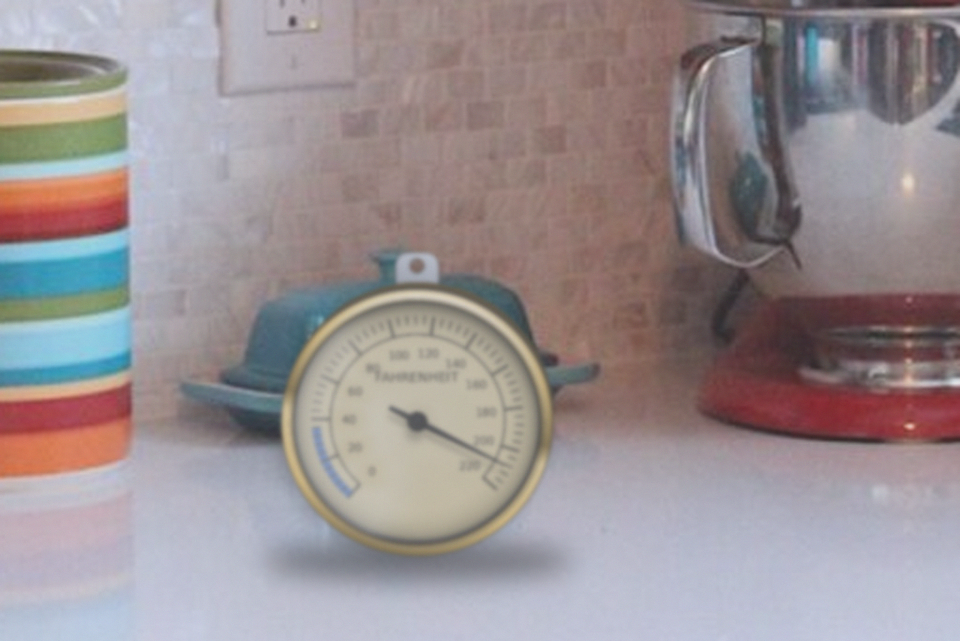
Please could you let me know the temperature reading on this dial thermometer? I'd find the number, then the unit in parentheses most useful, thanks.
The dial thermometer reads 208 (°F)
